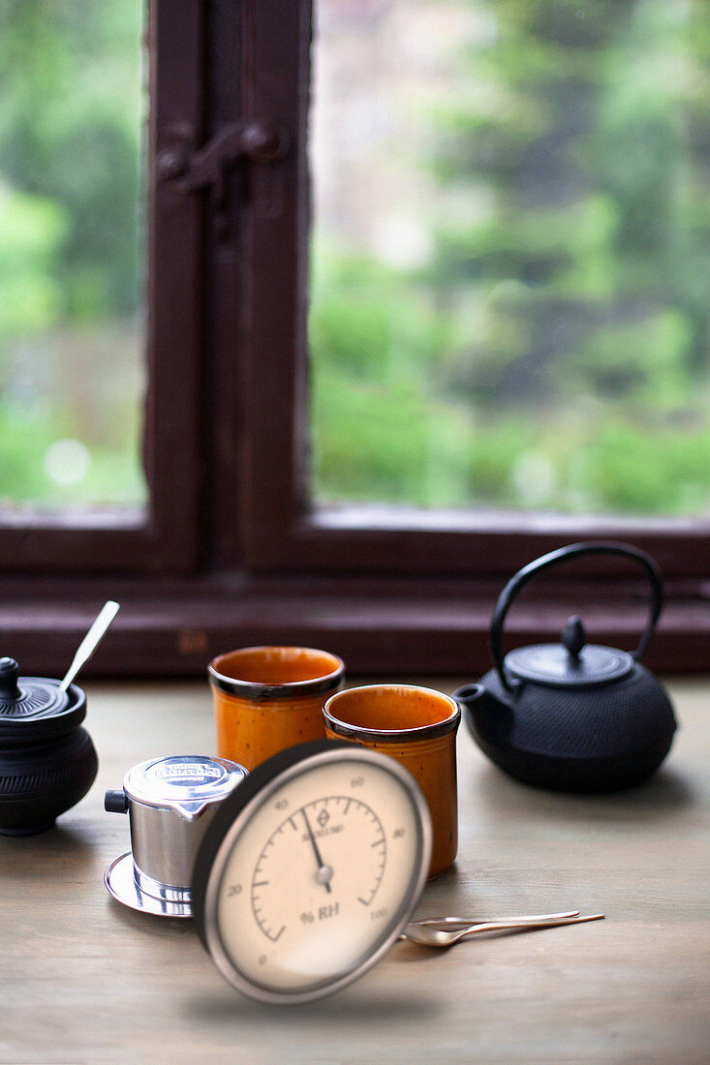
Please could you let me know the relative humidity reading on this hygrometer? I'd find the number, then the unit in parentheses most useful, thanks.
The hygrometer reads 44 (%)
